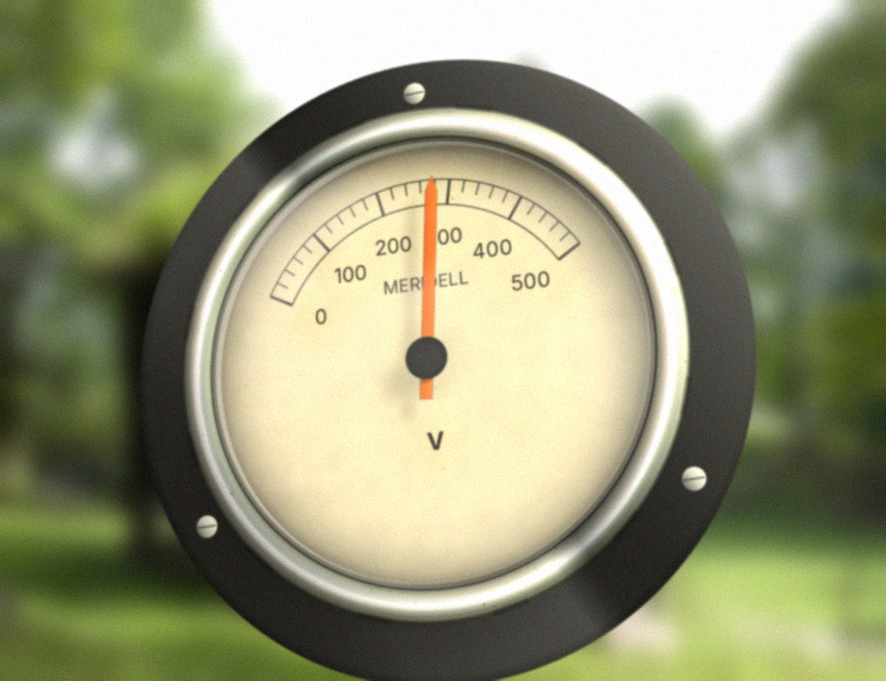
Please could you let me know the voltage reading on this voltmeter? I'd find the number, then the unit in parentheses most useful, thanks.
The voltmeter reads 280 (V)
